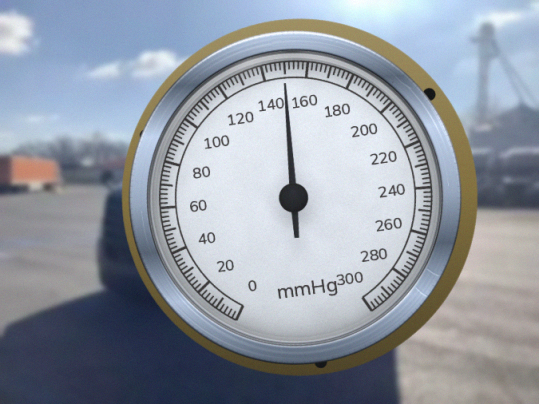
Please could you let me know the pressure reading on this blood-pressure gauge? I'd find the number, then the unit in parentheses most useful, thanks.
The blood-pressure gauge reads 150 (mmHg)
